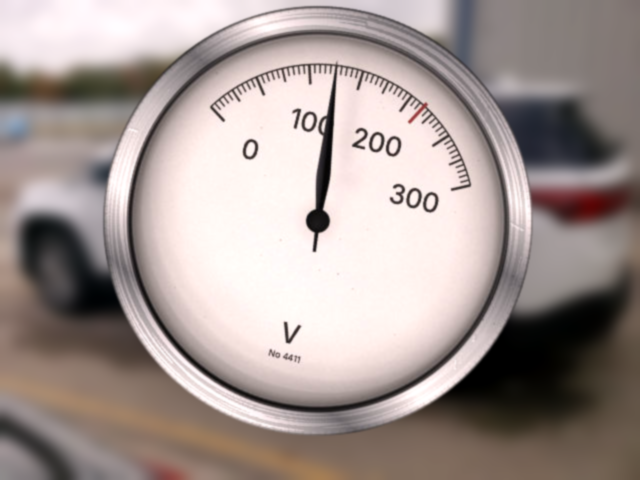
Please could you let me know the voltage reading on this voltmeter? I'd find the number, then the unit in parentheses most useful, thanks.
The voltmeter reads 125 (V)
